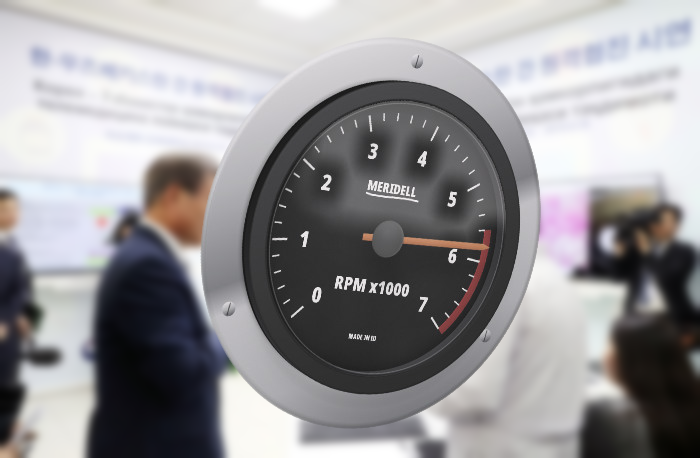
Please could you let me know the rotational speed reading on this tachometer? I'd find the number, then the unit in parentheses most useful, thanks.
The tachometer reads 5800 (rpm)
